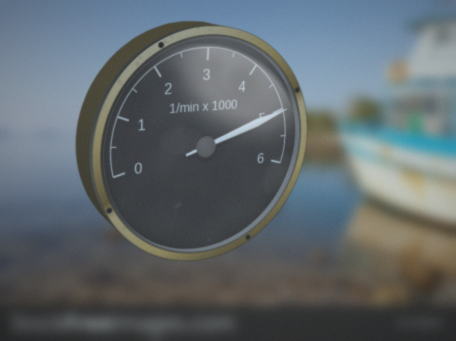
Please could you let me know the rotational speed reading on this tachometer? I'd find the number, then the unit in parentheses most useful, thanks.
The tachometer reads 5000 (rpm)
